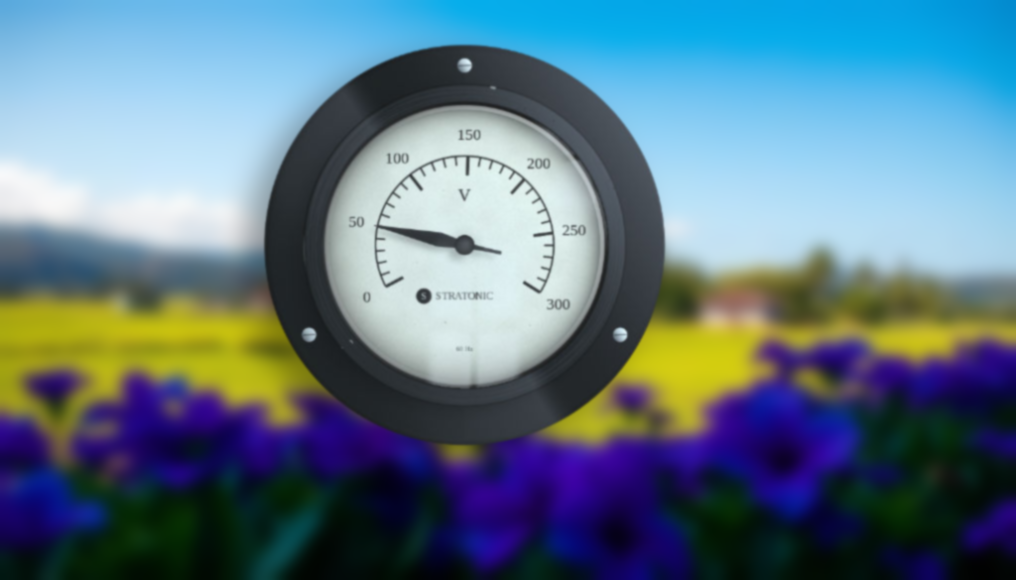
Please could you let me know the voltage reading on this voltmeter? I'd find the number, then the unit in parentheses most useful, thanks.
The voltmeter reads 50 (V)
